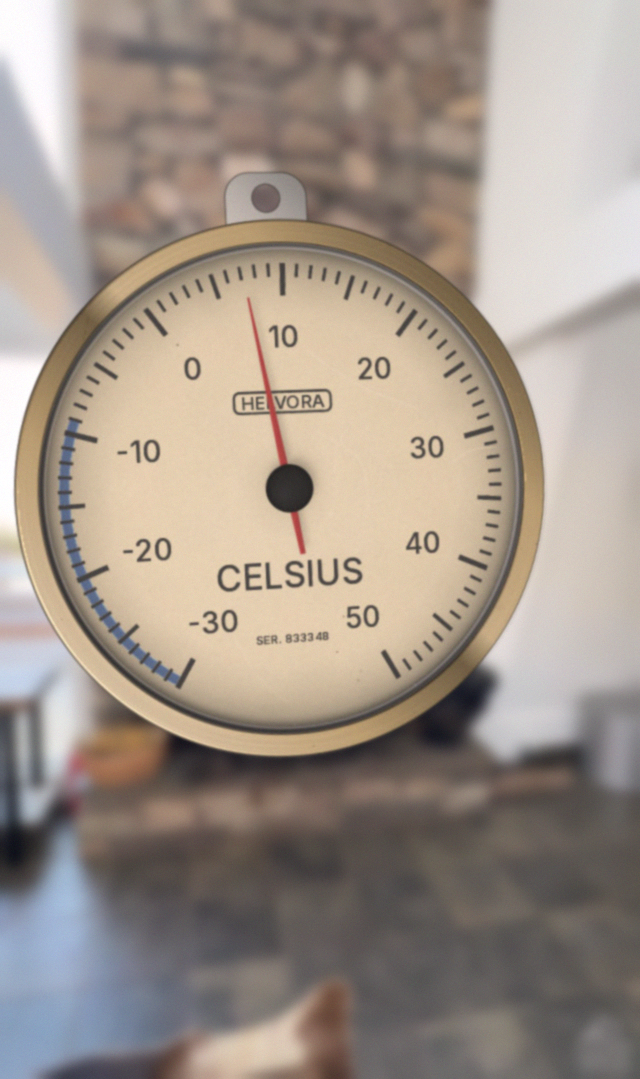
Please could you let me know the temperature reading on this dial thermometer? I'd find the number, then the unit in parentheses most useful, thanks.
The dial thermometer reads 7 (°C)
